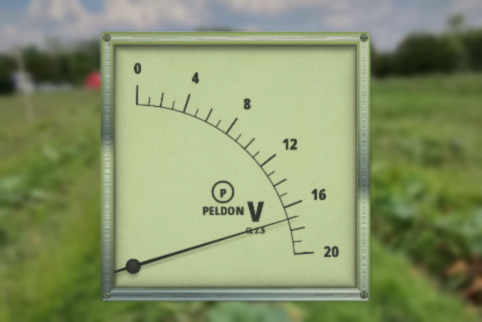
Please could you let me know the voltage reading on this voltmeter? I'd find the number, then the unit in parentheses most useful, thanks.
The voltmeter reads 17 (V)
